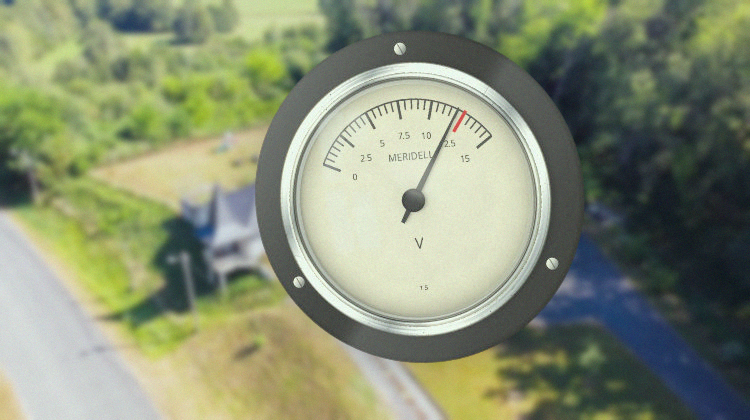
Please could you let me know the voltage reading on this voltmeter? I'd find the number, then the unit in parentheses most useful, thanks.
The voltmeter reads 12 (V)
